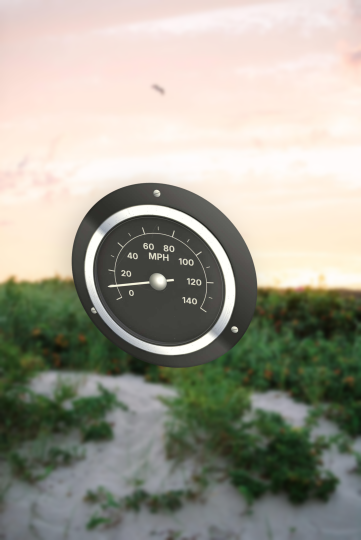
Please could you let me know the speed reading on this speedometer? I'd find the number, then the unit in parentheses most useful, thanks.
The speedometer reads 10 (mph)
